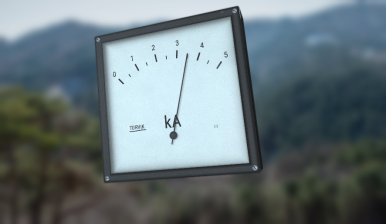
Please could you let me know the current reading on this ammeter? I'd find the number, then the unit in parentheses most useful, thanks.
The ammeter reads 3.5 (kA)
